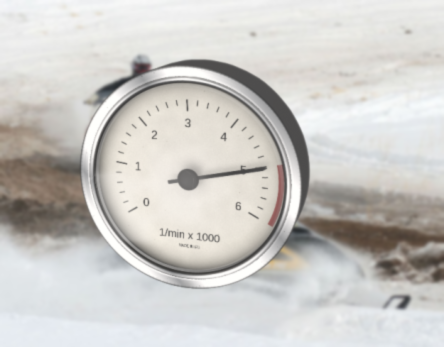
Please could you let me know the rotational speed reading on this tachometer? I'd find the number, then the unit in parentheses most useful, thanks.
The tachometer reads 5000 (rpm)
